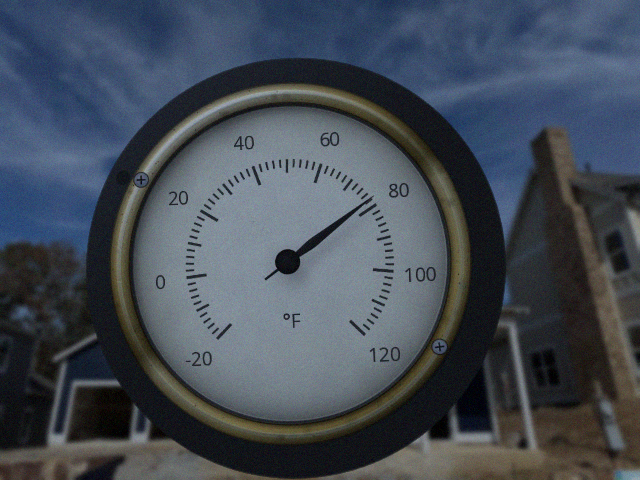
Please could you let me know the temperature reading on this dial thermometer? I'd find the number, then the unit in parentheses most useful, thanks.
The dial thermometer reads 78 (°F)
